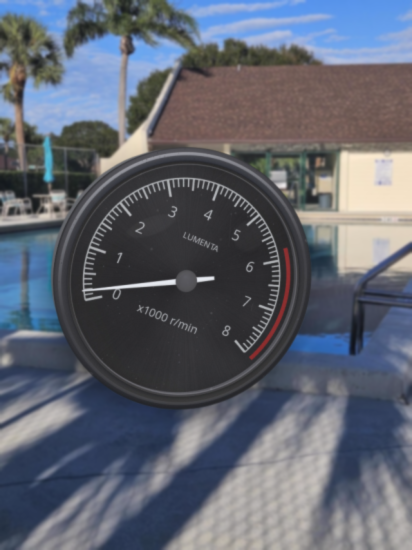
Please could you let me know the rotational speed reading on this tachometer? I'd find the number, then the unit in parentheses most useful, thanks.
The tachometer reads 200 (rpm)
